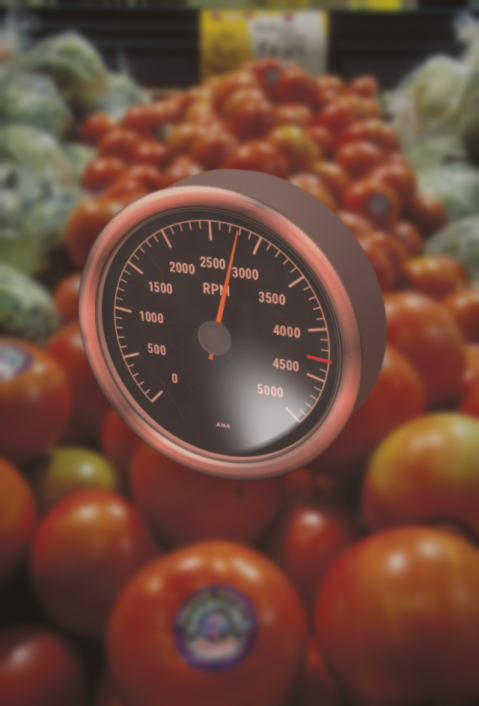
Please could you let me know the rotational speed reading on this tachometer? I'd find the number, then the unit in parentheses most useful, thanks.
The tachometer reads 2800 (rpm)
